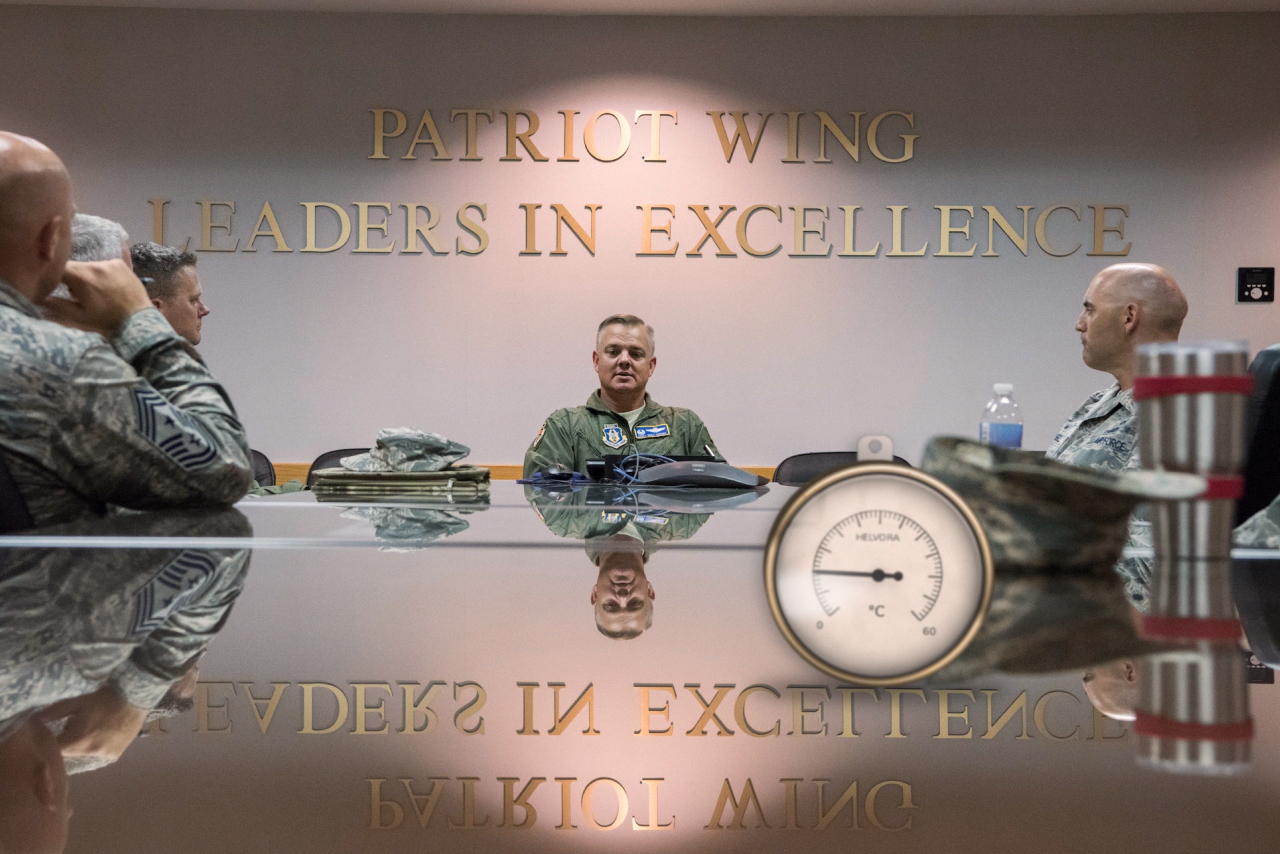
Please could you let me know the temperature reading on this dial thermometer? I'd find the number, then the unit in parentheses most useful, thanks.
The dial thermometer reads 10 (°C)
